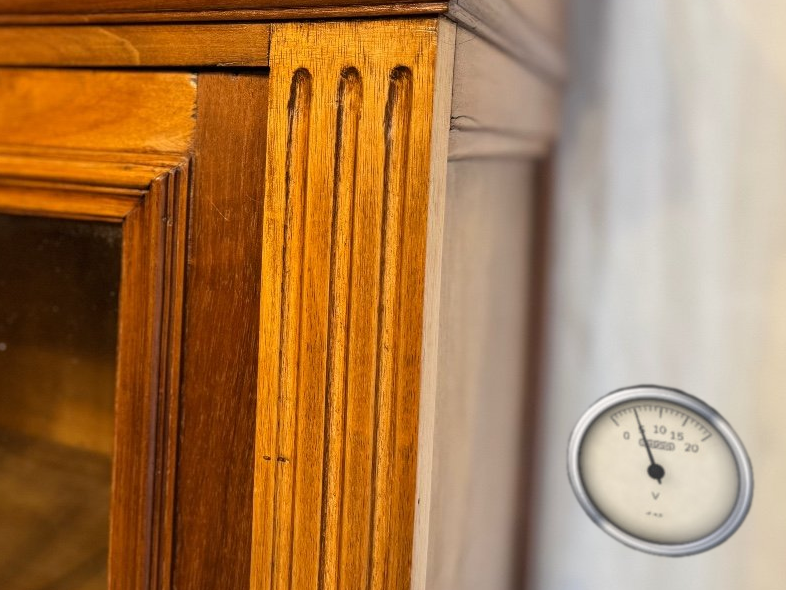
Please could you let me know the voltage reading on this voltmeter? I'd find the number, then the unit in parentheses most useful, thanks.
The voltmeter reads 5 (V)
